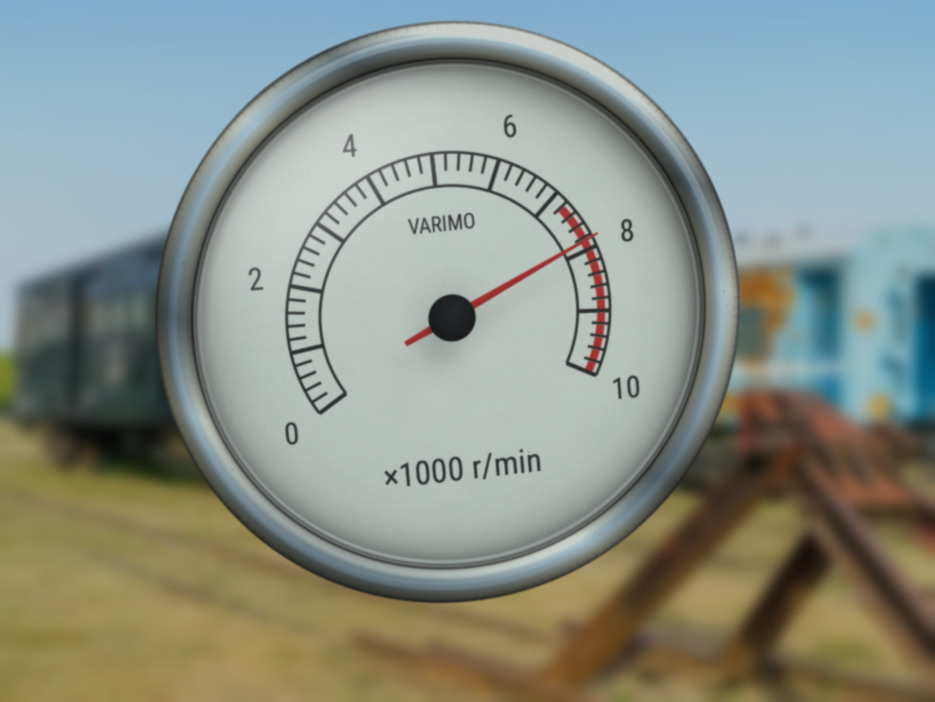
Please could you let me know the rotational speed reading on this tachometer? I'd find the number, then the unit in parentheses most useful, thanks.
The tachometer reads 7800 (rpm)
